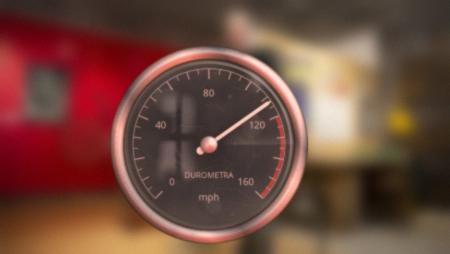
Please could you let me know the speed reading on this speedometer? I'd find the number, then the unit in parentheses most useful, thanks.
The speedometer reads 112.5 (mph)
